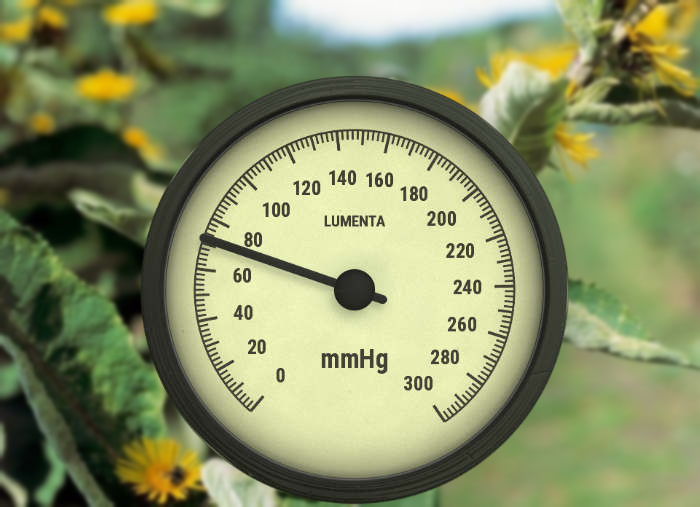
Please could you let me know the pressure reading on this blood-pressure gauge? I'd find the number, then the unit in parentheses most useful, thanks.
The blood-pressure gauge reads 72 (mmHg)
